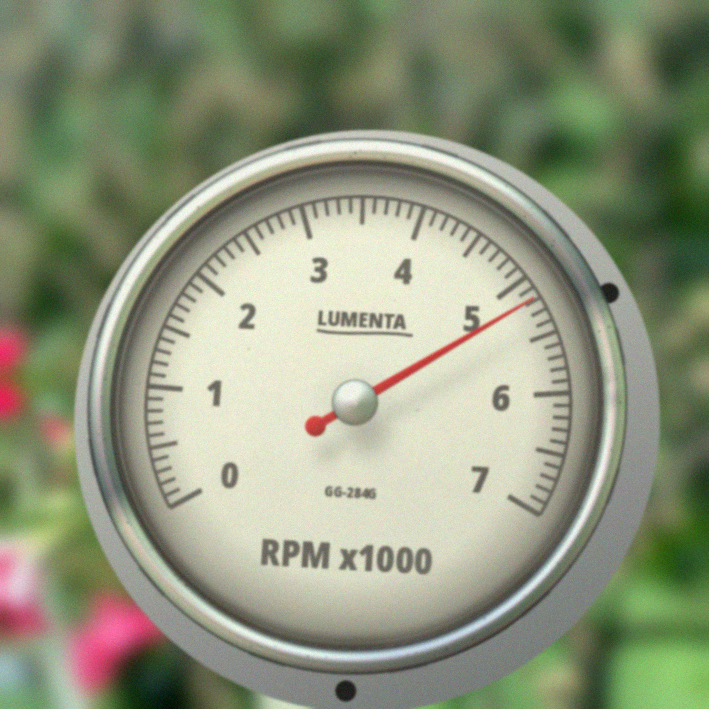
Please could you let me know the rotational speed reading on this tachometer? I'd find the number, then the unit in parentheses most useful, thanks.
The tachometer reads 5200 (rpm)
